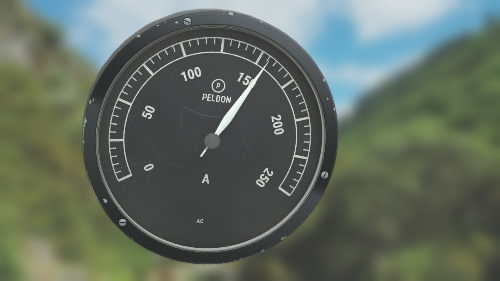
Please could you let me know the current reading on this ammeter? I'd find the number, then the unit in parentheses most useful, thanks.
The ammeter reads 155 (A)
